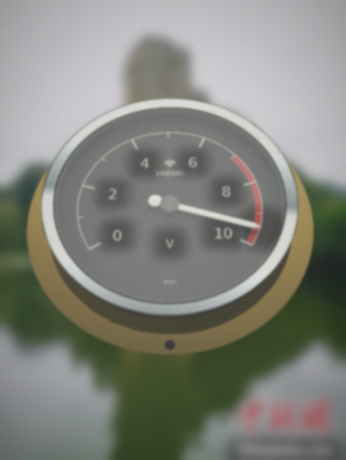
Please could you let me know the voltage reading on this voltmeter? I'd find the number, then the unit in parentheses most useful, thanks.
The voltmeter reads 9.5 (V)
